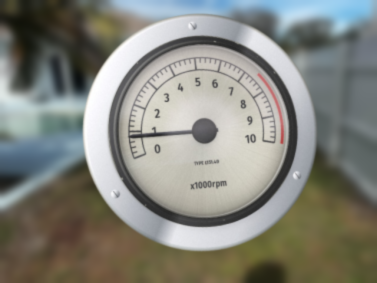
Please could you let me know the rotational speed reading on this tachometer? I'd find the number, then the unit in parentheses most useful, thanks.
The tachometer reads 800 (rpm)
